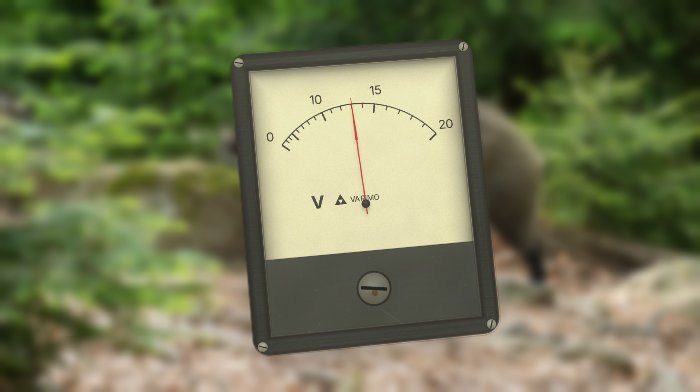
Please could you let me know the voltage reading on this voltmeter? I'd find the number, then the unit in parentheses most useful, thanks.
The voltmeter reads 13 (V)
